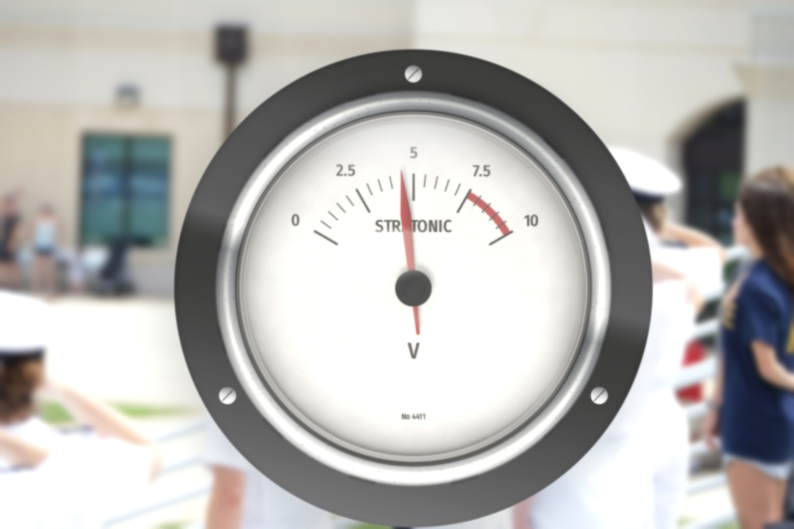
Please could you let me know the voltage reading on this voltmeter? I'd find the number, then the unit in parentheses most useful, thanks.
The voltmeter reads 4.5 (V)
